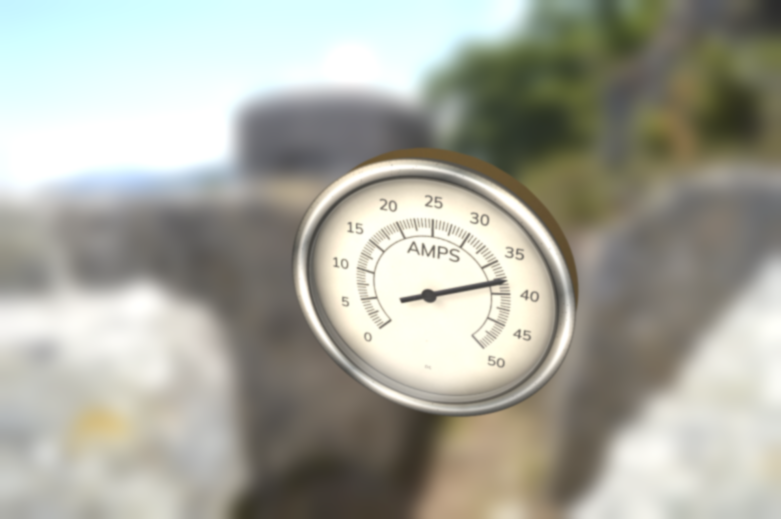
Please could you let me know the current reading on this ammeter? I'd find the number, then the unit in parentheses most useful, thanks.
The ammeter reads 37.5 (A)
